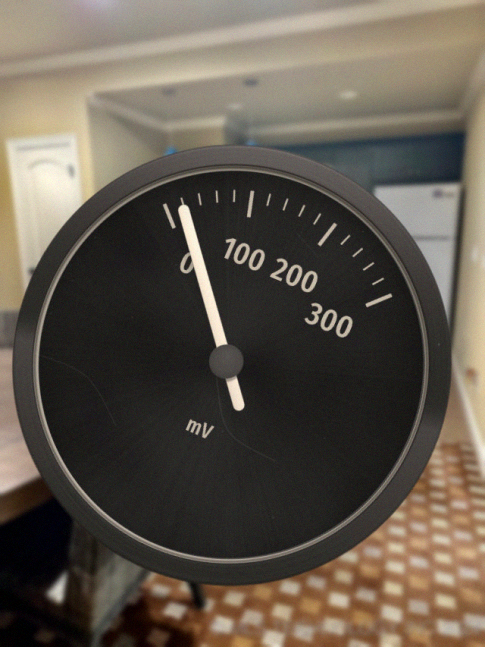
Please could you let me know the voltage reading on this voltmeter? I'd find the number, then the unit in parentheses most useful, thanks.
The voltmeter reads 20 (mV)
